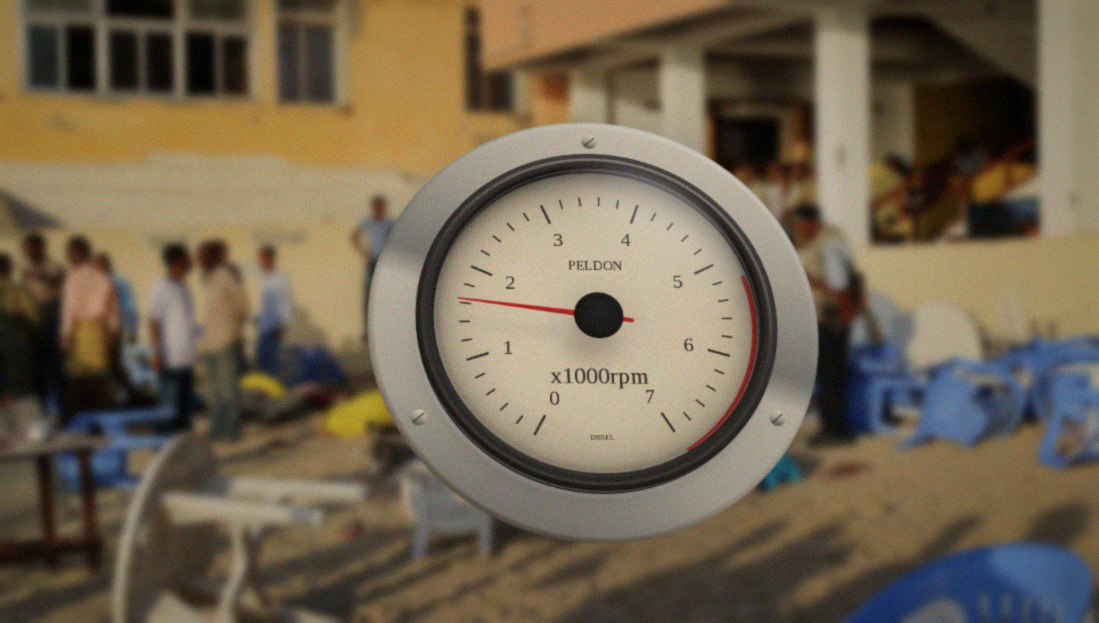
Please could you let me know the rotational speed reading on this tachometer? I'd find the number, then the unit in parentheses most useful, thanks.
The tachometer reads 1600 (rpm)
